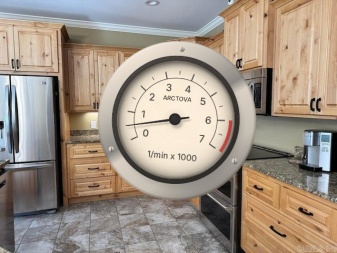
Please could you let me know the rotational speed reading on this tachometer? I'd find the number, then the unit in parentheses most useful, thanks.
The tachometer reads 500 (rpm)
